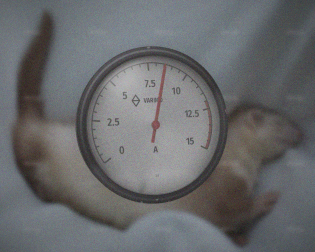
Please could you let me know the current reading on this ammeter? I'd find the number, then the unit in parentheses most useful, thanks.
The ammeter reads 8.5 (A)
